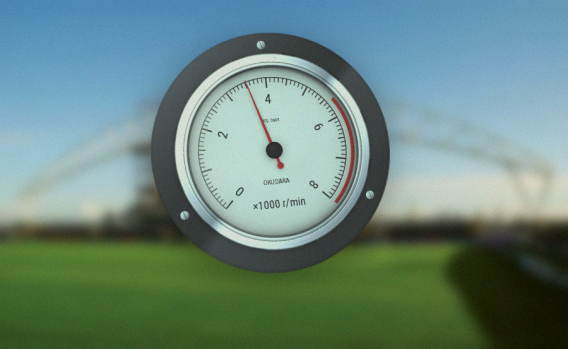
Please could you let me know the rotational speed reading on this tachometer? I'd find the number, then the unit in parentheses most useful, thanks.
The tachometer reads 3500 (rpm)
